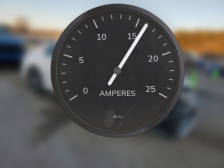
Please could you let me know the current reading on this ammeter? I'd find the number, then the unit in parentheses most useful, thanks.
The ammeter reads 16 (A)
